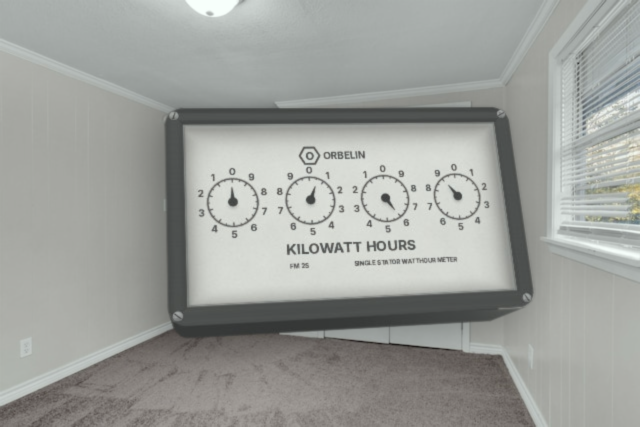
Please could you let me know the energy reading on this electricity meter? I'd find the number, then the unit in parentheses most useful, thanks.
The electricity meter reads 59 (kWh)
